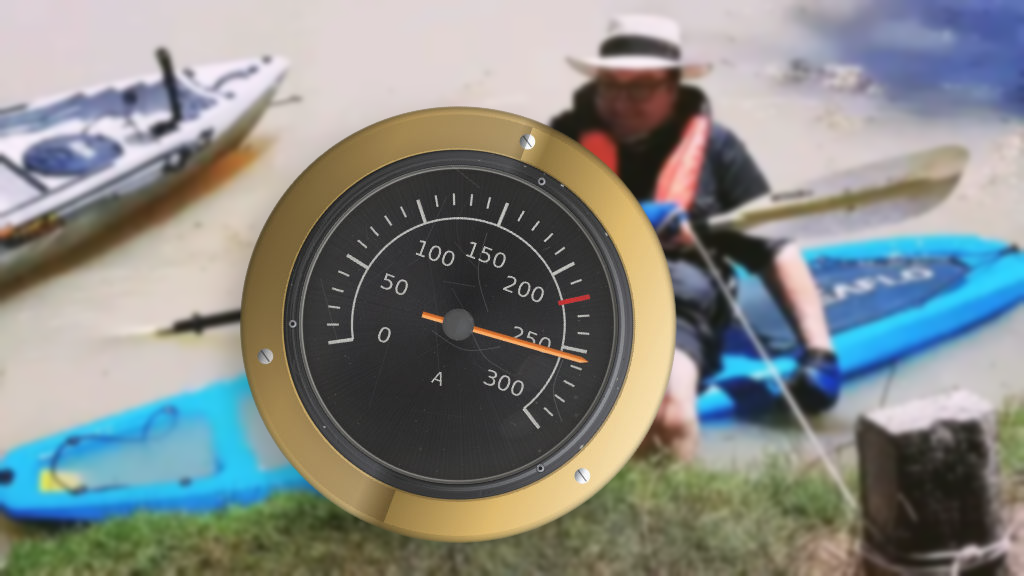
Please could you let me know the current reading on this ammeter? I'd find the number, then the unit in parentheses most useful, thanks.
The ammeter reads 255 (A)
